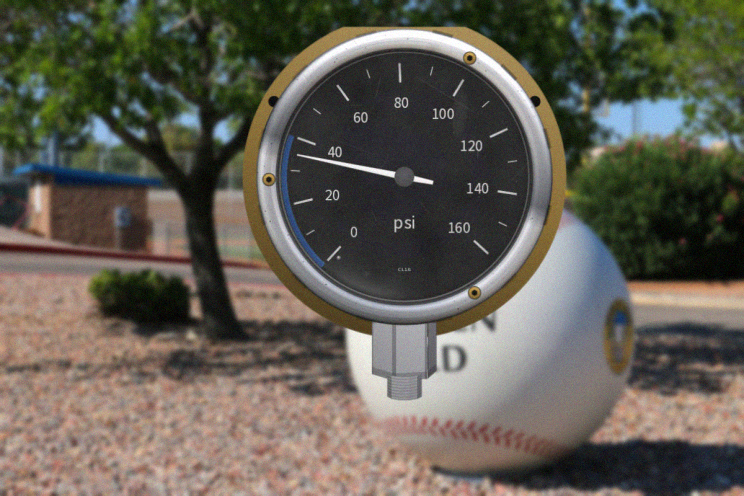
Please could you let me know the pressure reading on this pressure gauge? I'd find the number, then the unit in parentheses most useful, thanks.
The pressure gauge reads 35 (psi)
